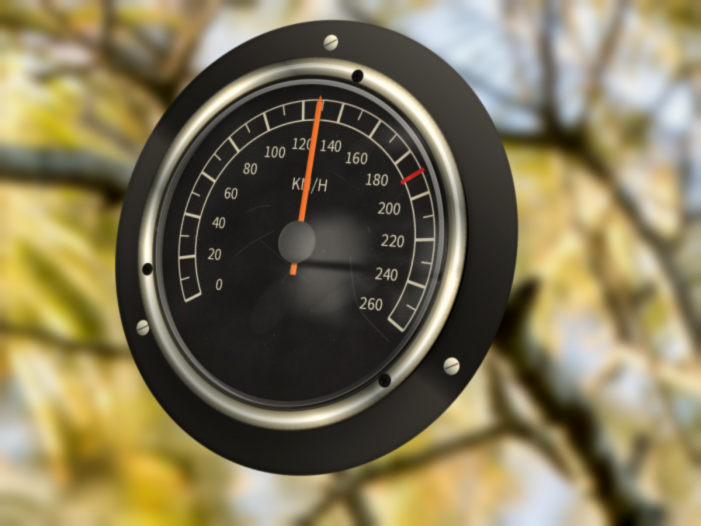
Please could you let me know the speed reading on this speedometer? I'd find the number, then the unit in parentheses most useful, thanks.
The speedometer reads 130 (km/h)
